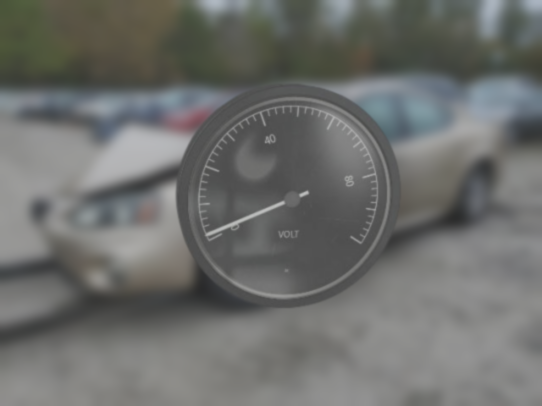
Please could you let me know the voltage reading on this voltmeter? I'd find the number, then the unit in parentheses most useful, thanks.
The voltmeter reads 2 (V)
